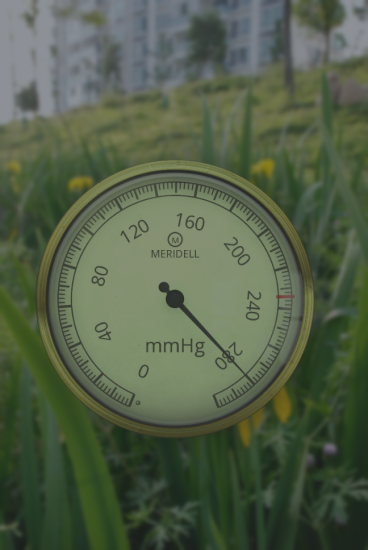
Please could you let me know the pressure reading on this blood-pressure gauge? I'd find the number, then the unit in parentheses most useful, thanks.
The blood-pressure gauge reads 280 (mmHg)
